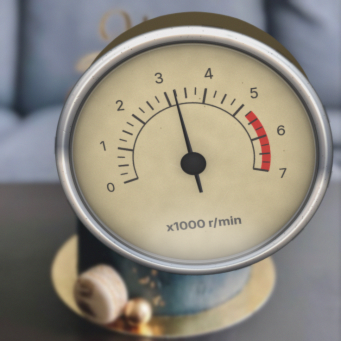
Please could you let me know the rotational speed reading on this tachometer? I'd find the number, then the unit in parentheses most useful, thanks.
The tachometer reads 3250 (rpm)
